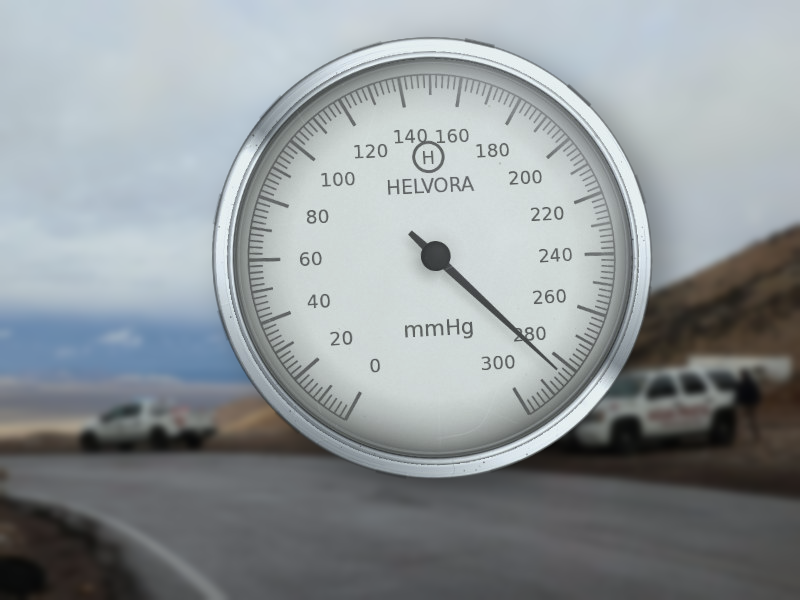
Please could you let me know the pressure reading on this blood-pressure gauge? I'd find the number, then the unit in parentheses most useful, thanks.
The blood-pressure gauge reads 284 (mmHg)
